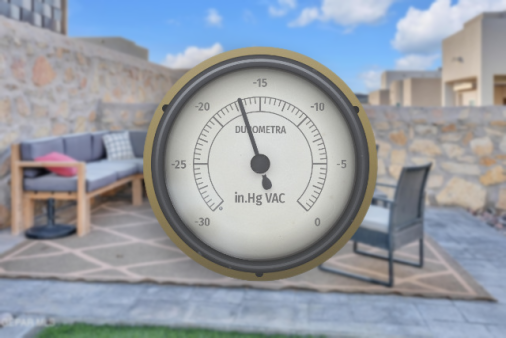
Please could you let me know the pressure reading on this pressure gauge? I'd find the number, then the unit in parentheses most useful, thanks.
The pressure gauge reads -17 (inHg)
